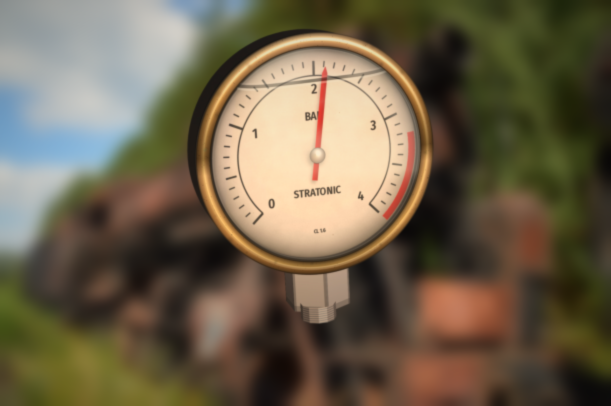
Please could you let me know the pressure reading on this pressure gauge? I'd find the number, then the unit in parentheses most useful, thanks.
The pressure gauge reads 2.1 (bar)
